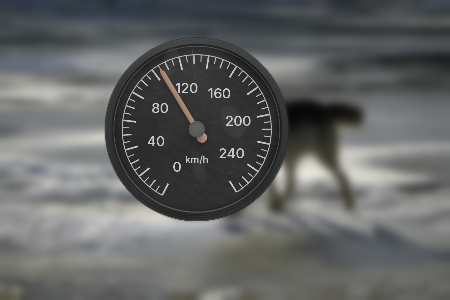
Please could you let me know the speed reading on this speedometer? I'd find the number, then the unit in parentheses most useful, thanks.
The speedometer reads 105 (km/h)
